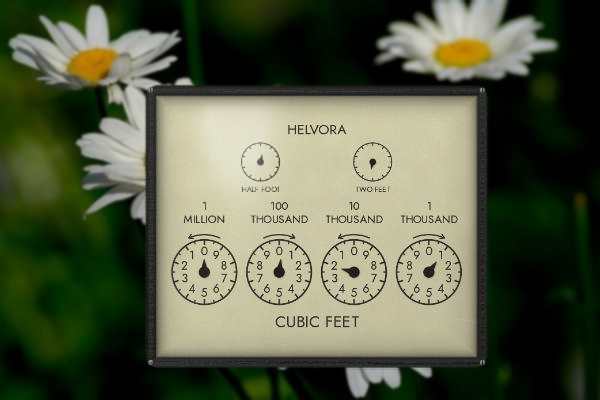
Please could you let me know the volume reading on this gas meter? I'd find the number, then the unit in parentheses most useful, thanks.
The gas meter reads 2100 (ft³)
